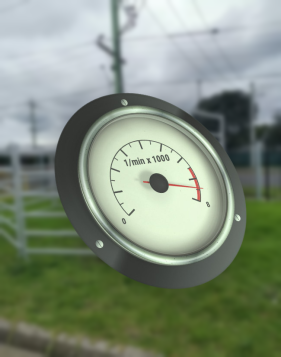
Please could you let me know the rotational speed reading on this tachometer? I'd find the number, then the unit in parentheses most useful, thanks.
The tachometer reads 7500 (rpm)
